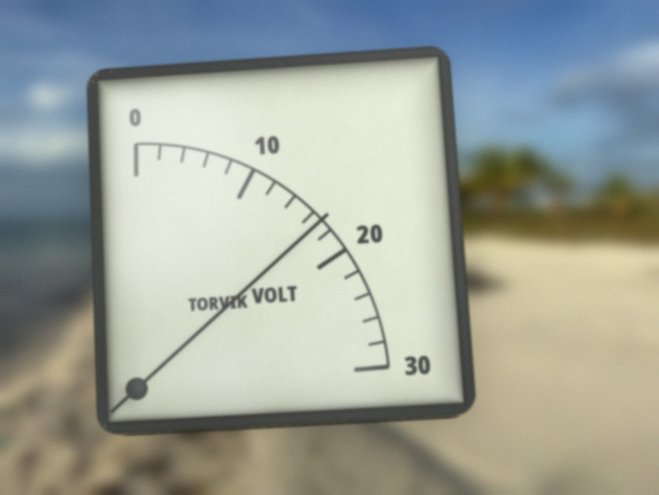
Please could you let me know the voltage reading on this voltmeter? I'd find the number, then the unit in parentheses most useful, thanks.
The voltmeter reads 17 (V)
